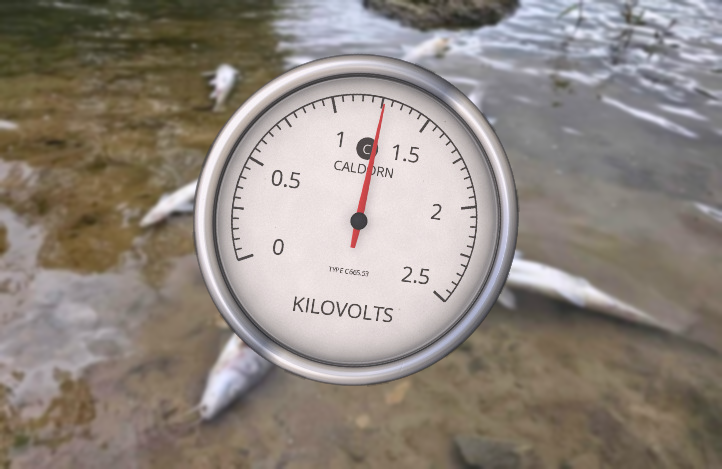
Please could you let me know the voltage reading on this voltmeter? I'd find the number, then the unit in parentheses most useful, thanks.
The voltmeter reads 1.25 (kV)
